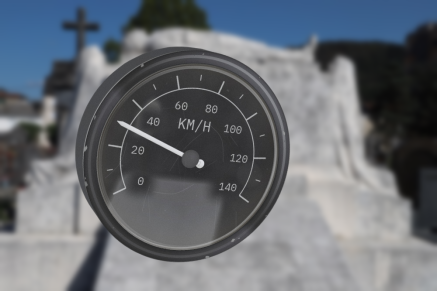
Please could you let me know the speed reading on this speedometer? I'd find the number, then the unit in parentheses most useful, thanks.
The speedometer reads 30 (km/h)
